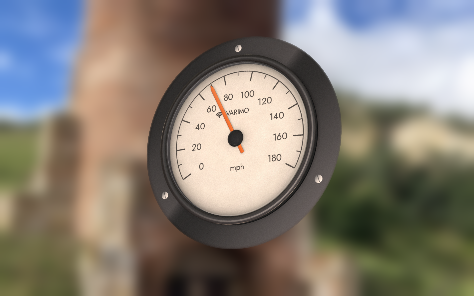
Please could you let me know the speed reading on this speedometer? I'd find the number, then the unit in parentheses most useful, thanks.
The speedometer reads 70 (mph)
